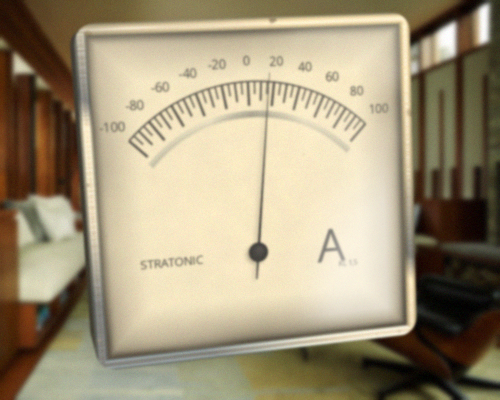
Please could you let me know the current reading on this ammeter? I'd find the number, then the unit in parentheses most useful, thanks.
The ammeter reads 15 (A)
